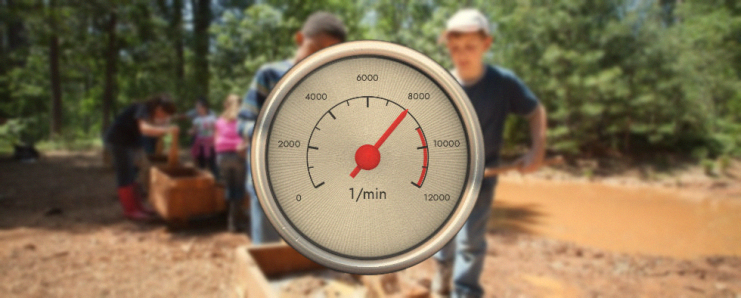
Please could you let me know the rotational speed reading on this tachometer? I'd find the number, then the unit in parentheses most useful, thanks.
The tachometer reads 8000 (rpm)
